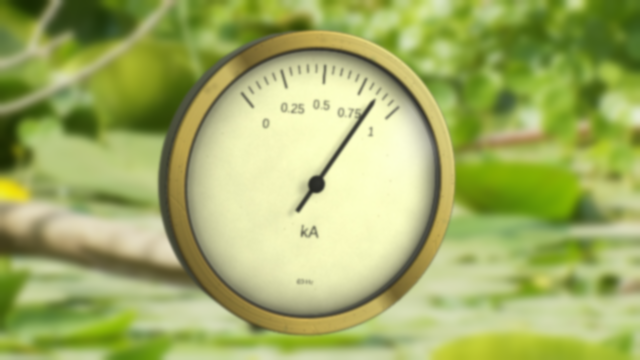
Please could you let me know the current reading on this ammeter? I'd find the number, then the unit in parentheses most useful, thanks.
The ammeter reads 0.85 (kA)
